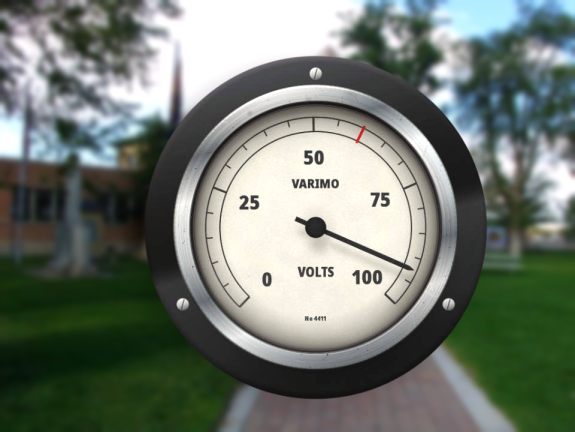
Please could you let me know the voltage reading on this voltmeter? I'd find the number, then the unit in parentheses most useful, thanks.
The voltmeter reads 92.5 (V)
